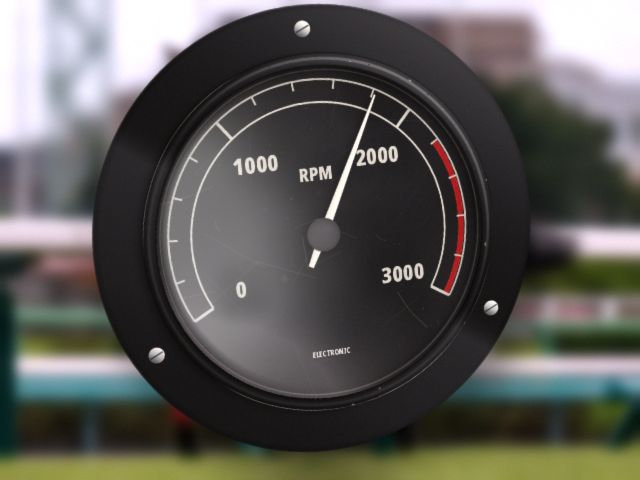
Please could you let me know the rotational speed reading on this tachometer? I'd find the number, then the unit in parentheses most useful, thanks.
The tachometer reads 1800 (rpm)
